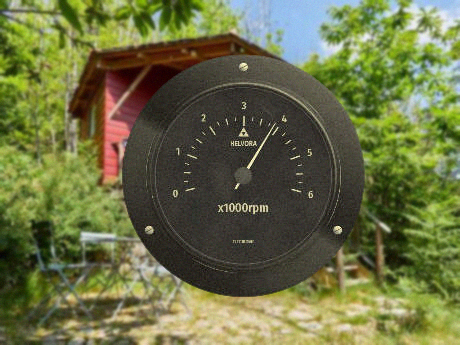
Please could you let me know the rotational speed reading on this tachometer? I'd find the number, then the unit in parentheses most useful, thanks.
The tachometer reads 3875 (rpm)
